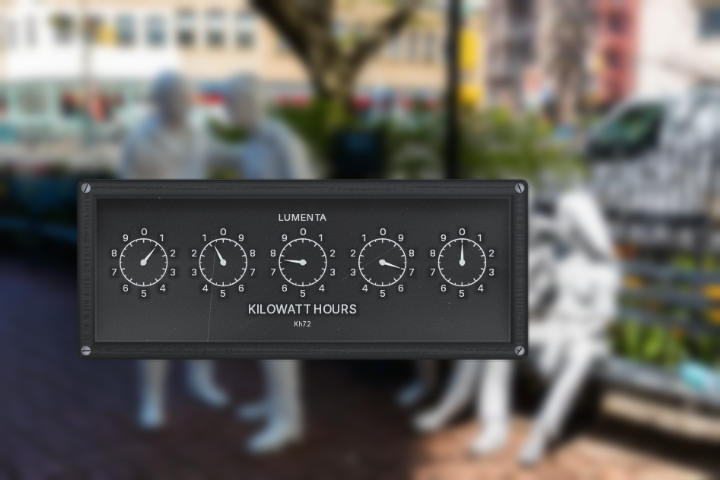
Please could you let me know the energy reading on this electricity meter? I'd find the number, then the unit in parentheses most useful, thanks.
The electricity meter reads 10770 (kWh)
